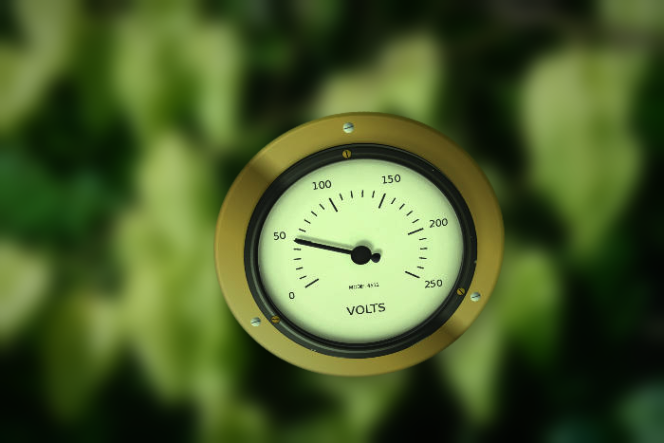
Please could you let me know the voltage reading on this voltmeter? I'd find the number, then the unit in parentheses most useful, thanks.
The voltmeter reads 50 (V)
